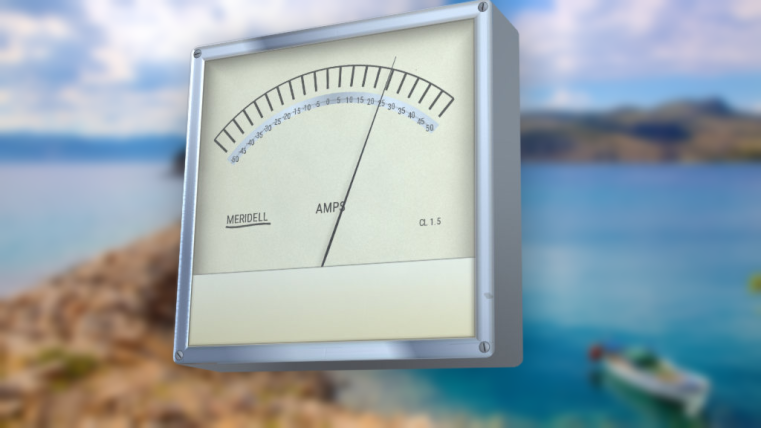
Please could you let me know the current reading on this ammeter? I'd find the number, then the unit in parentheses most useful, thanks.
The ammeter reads 25 (A)
